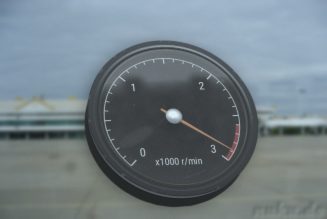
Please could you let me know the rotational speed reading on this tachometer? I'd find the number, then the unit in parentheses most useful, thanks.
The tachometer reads 2900 (rpm)
